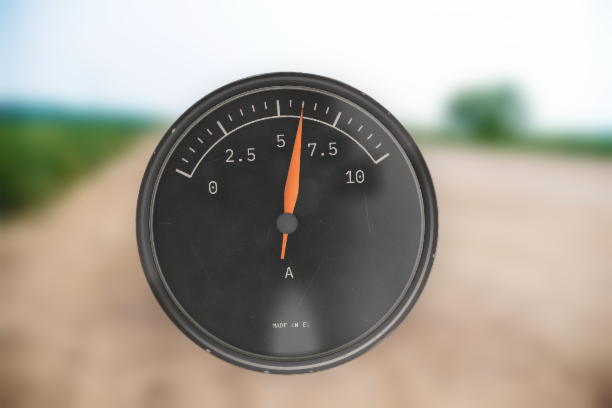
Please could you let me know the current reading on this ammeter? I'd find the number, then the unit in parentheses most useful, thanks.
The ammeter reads 6 (A)
